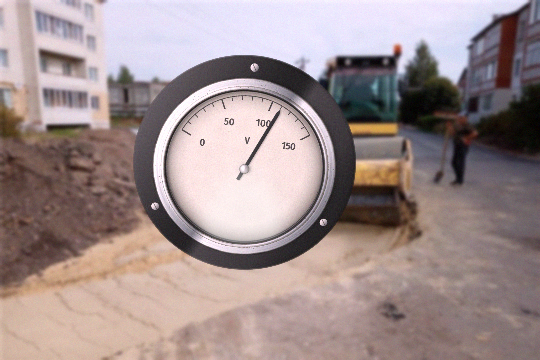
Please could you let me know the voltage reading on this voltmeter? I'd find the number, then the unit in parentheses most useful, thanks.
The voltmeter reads 110 (V)
